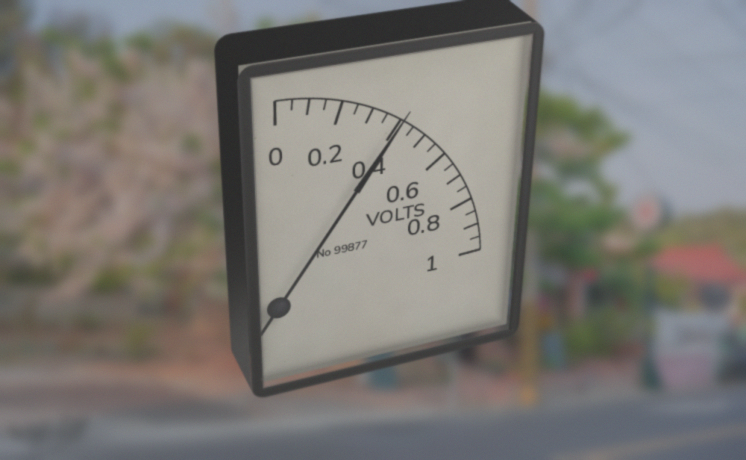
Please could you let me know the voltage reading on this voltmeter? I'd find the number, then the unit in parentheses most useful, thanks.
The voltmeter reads 0.4 (V)
